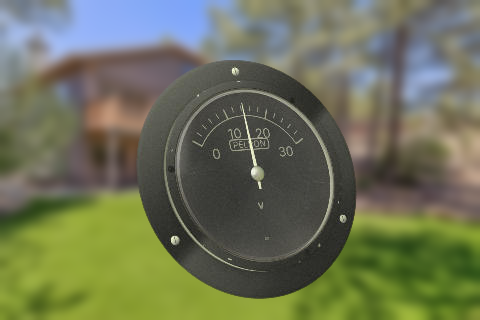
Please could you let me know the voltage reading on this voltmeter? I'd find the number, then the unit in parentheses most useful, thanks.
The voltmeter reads 14 (V)
